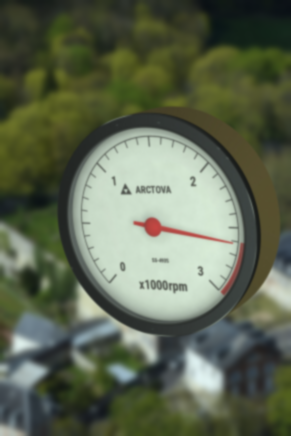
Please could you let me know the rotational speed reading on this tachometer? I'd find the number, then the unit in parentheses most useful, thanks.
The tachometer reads 2600 (rpm)
